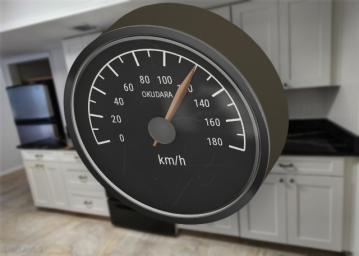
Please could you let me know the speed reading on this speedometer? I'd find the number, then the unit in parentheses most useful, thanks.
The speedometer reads 120 (km/h)
